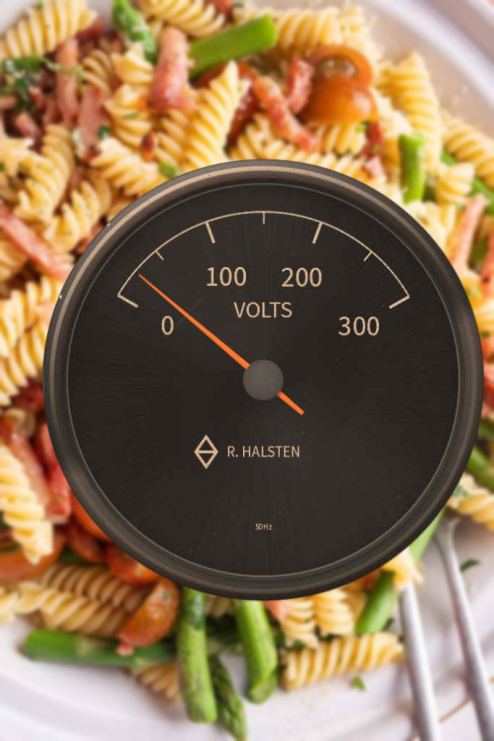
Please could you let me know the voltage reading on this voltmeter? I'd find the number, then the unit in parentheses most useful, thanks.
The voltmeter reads 25 (V)
